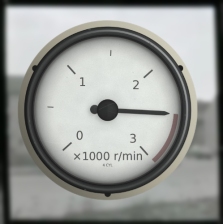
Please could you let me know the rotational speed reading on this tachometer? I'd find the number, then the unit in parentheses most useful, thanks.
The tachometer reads 2500 (rpm)
